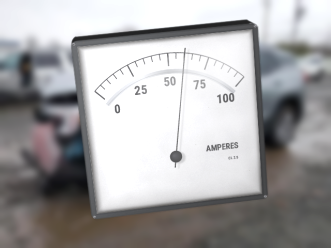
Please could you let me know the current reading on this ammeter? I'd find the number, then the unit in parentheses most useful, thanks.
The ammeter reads 60 (A)
